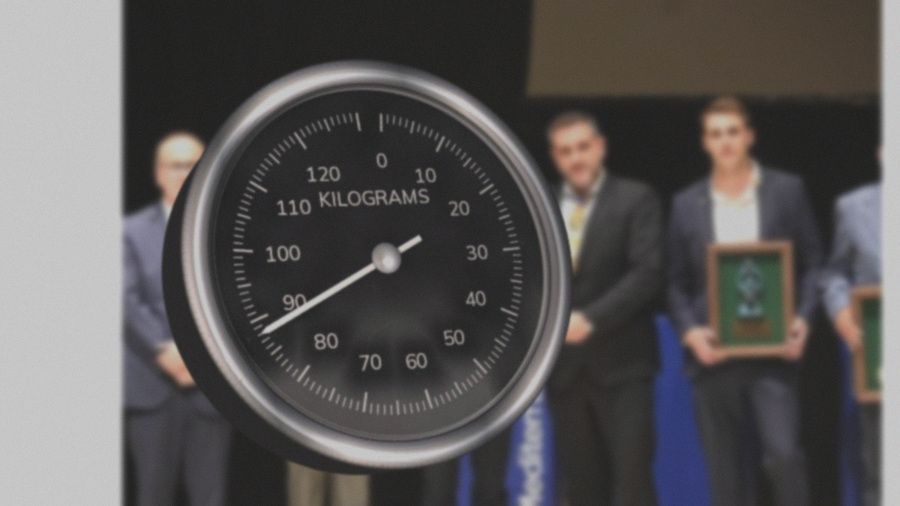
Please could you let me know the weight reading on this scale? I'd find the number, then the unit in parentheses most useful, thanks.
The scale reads 88 (kg)
